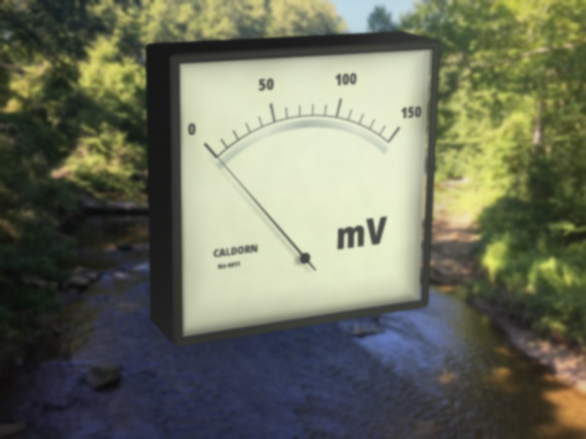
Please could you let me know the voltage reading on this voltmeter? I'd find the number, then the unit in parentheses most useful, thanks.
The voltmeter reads 0 (mV)
